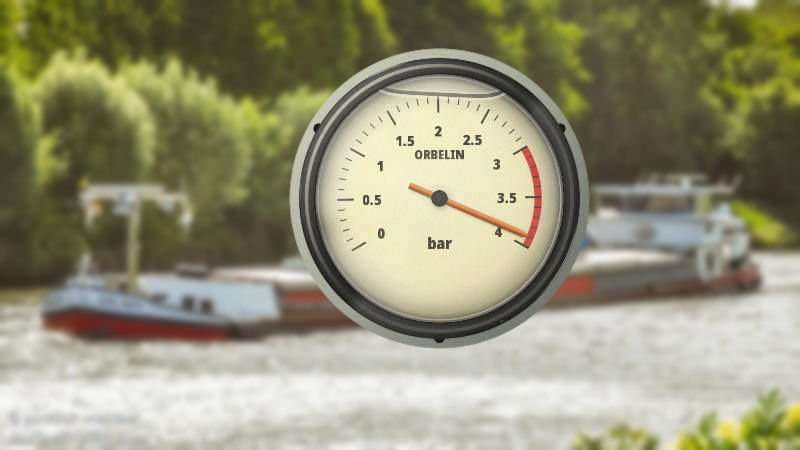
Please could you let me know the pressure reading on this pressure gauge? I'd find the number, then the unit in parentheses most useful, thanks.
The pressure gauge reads 3.9 (bar)
